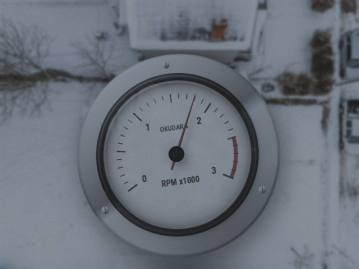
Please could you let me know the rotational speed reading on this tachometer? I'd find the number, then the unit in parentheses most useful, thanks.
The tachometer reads 1800 (rpm)
